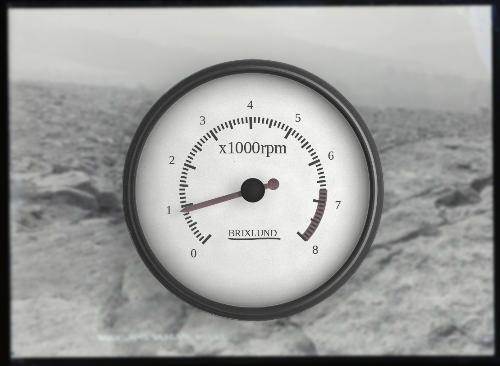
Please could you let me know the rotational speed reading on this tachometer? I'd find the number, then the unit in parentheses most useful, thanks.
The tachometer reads 900 (rpm)
